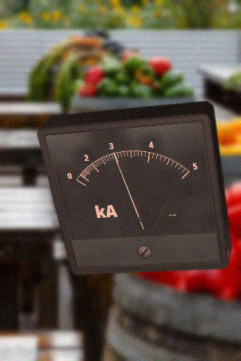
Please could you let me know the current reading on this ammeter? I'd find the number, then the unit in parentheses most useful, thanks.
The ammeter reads 3 (kA)
